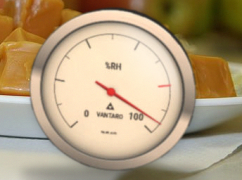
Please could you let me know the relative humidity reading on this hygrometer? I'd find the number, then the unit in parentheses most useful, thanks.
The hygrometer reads 95 (%)
